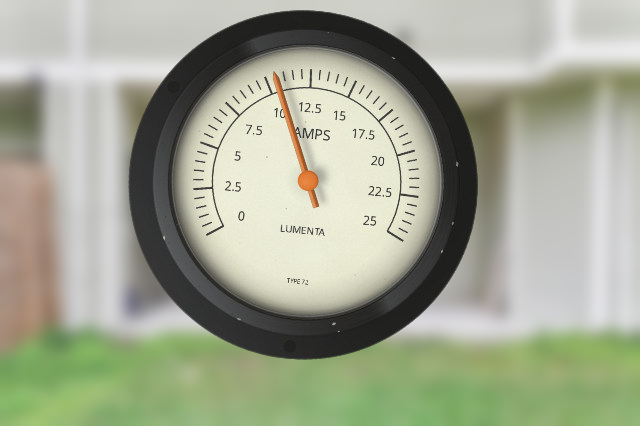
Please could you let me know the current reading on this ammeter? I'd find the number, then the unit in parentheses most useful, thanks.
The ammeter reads 10.5 (A)
